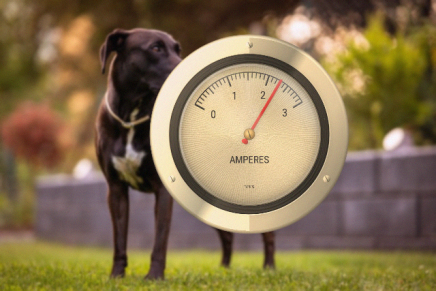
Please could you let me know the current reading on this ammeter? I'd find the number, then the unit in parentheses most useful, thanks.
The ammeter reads 2.3 (A)
